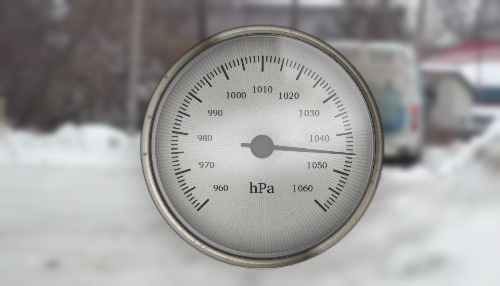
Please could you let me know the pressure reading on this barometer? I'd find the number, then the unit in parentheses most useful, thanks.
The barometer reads 1045 (hPa)
